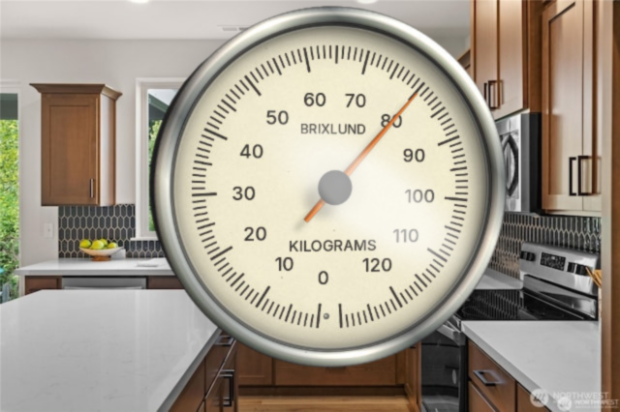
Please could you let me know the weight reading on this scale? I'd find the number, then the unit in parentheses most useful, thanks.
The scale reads 80 (kg)
